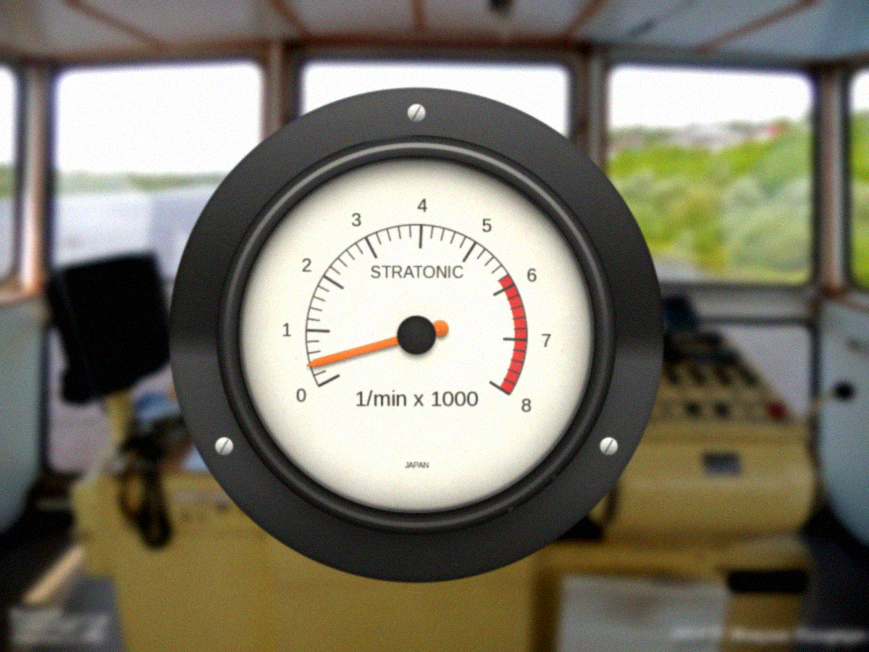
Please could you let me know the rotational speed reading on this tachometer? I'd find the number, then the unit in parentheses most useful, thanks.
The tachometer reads 400 (rpm)
